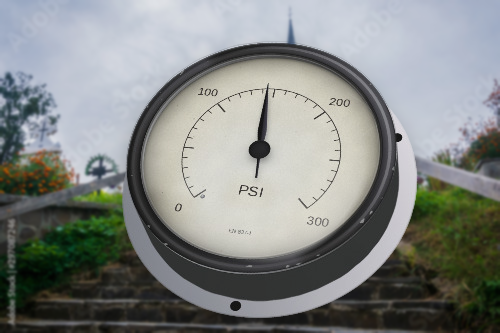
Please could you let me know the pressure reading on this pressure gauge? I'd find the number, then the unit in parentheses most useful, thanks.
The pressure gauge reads 145 (psi)
